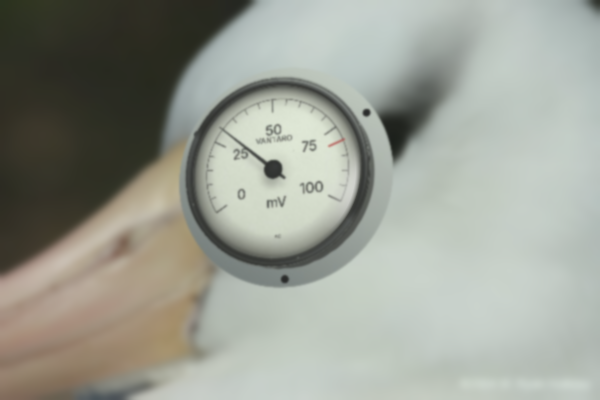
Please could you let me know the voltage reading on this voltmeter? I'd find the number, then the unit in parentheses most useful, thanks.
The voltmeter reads 30 (mV)
